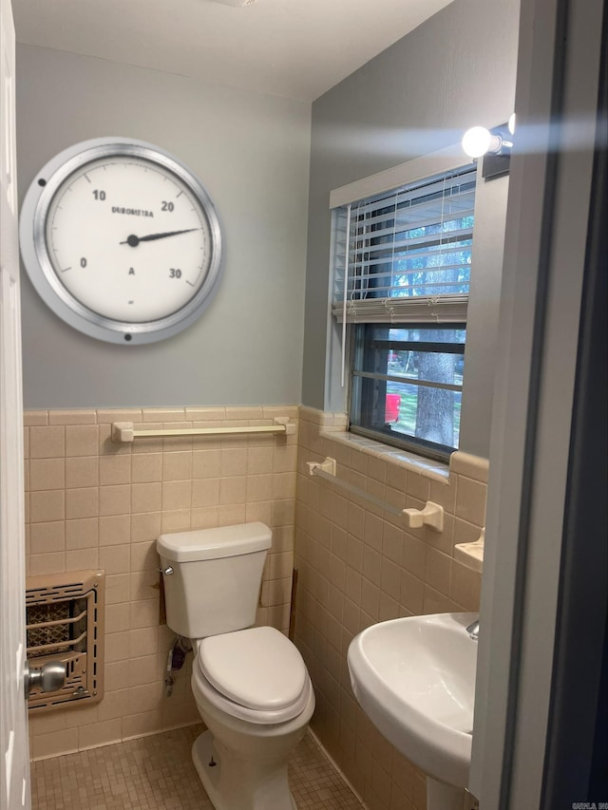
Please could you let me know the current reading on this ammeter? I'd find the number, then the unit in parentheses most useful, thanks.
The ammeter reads 24 (A)
